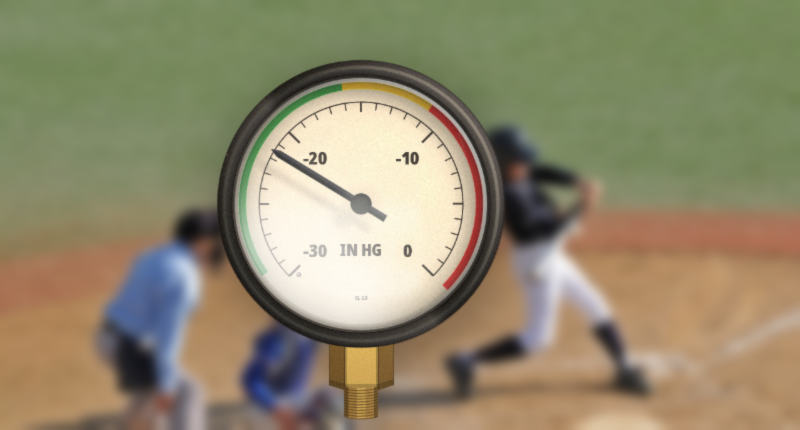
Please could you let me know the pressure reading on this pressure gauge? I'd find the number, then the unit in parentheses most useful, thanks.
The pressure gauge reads -21.5 (inHg)
